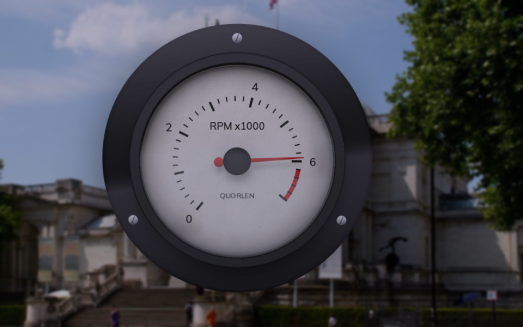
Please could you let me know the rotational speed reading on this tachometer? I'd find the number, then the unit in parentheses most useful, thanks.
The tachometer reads 5900 (rpm)
